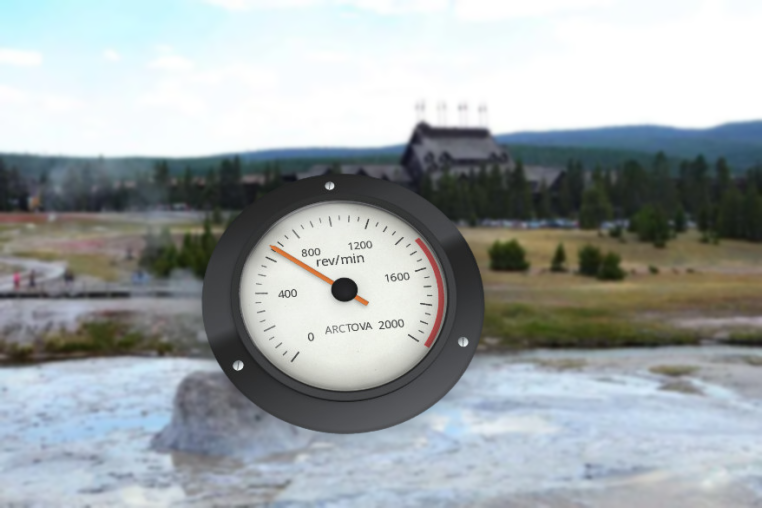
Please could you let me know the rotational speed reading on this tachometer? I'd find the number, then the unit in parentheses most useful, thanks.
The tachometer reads 650 (rpm)
